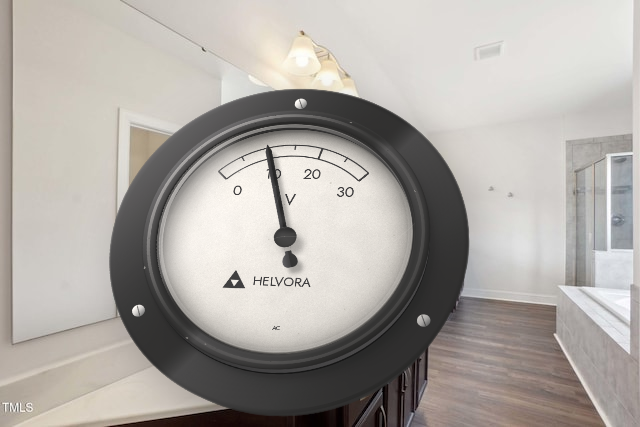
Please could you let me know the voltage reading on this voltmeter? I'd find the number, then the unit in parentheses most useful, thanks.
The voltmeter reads 10 (V)
